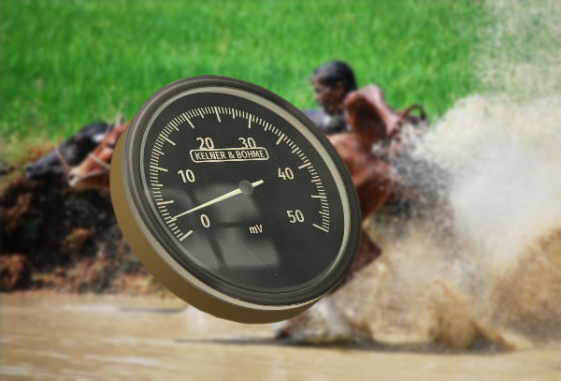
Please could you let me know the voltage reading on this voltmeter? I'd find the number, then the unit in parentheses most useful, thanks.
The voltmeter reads 2.5 (mV)
